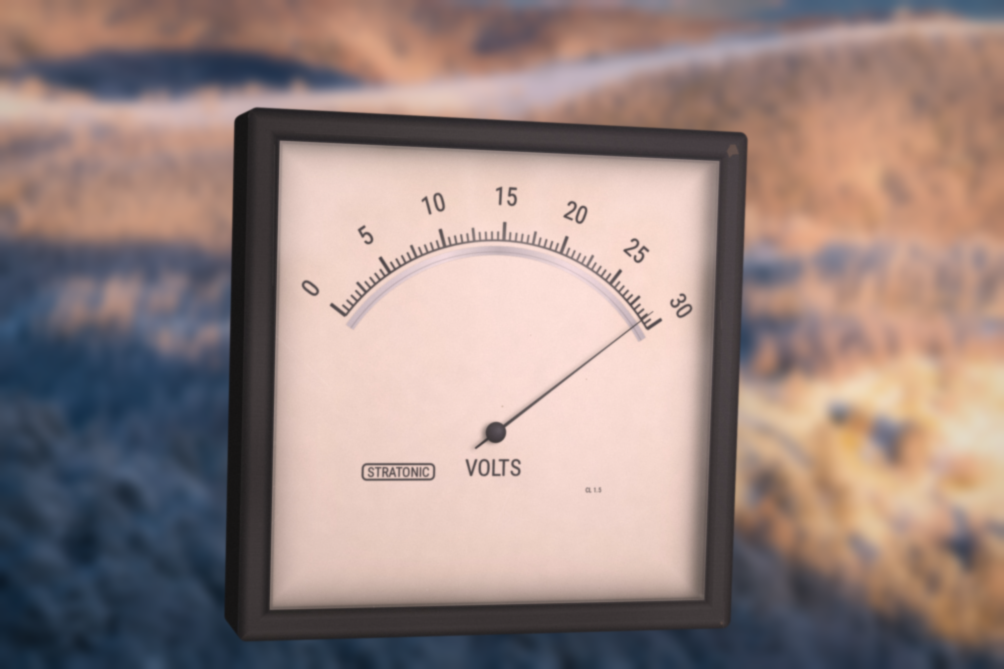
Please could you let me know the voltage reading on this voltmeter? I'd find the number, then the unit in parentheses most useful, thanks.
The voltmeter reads 29 (V)
